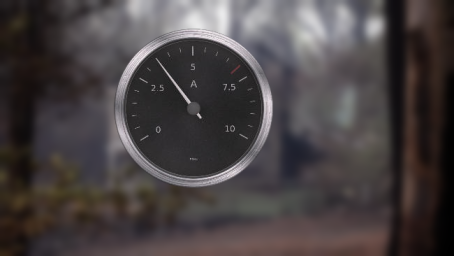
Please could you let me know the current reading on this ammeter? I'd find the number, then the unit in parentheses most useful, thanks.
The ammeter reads 3.5 (A)
